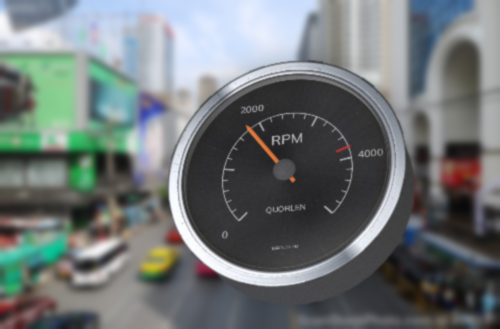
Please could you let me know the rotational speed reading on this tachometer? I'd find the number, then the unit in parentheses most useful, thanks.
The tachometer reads 1800 (rpm)
